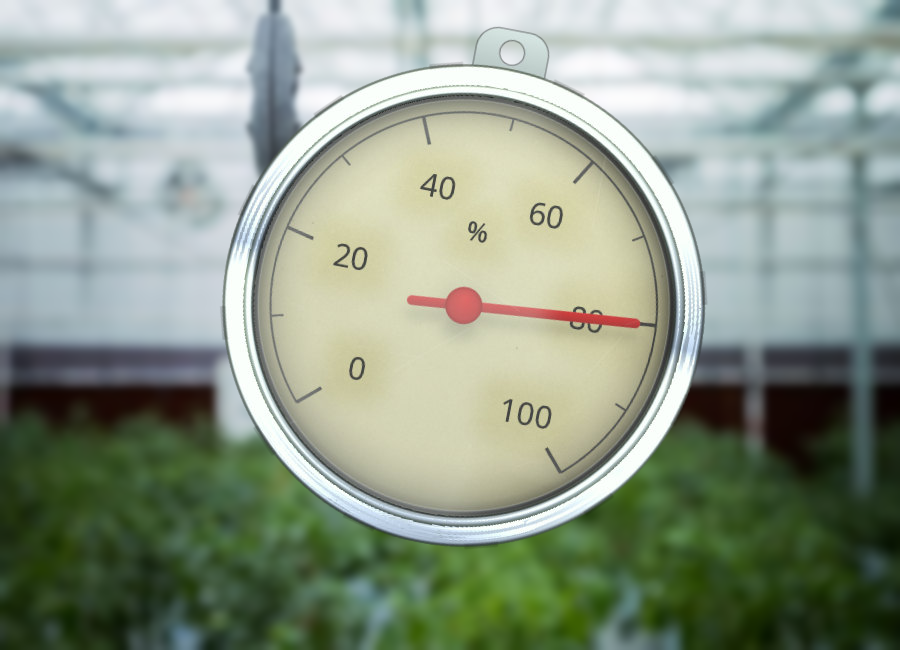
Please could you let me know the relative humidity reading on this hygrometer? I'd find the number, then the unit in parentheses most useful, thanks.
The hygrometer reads 80 (%)
